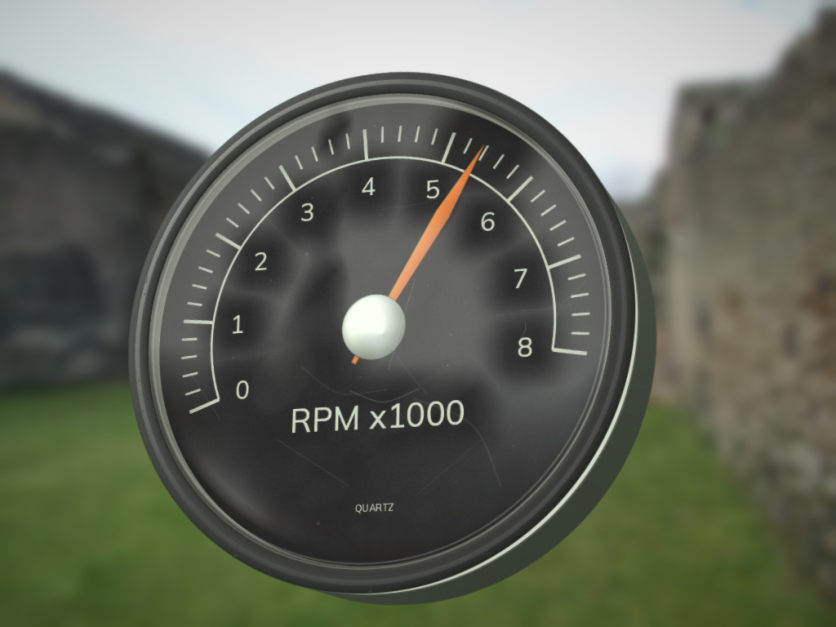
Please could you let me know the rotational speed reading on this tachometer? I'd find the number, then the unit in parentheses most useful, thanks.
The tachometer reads 5400 (rpm)
